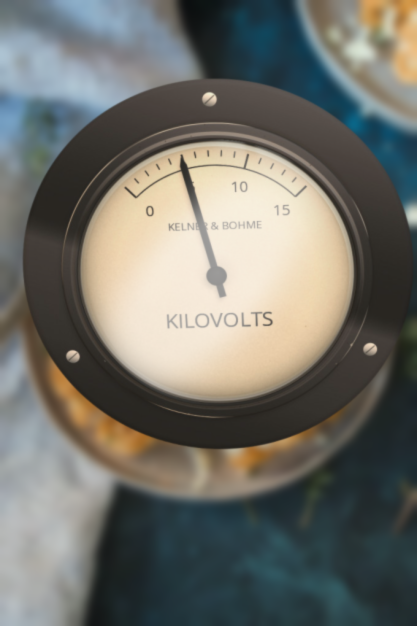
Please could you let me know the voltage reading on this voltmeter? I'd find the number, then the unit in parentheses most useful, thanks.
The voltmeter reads 5 (kV)
